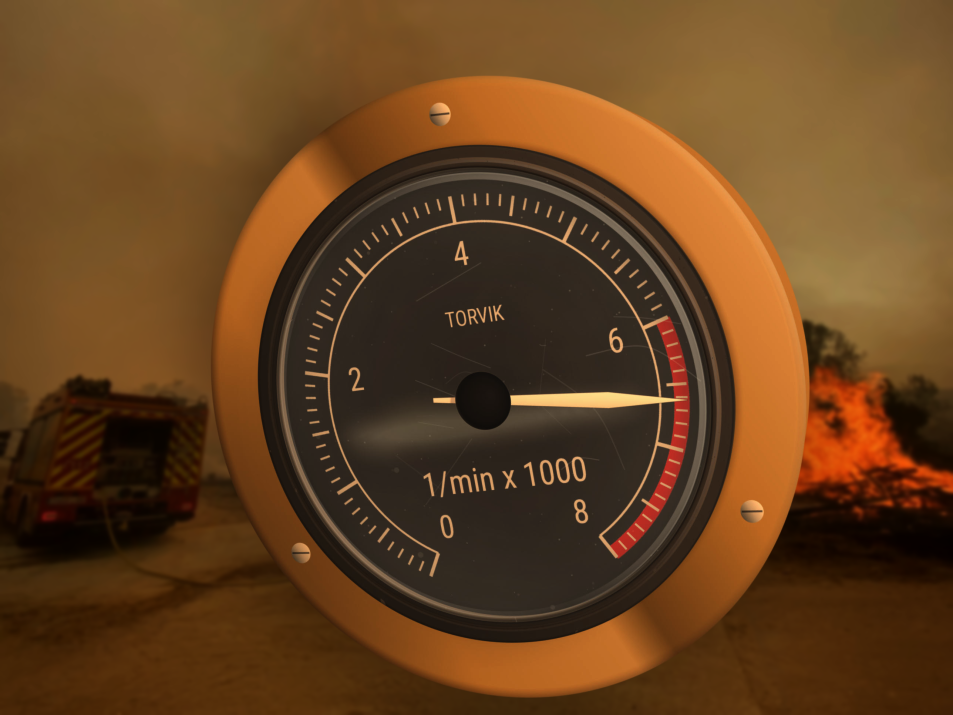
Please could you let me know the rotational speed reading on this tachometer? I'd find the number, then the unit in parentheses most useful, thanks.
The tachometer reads 6600 (rpm)
